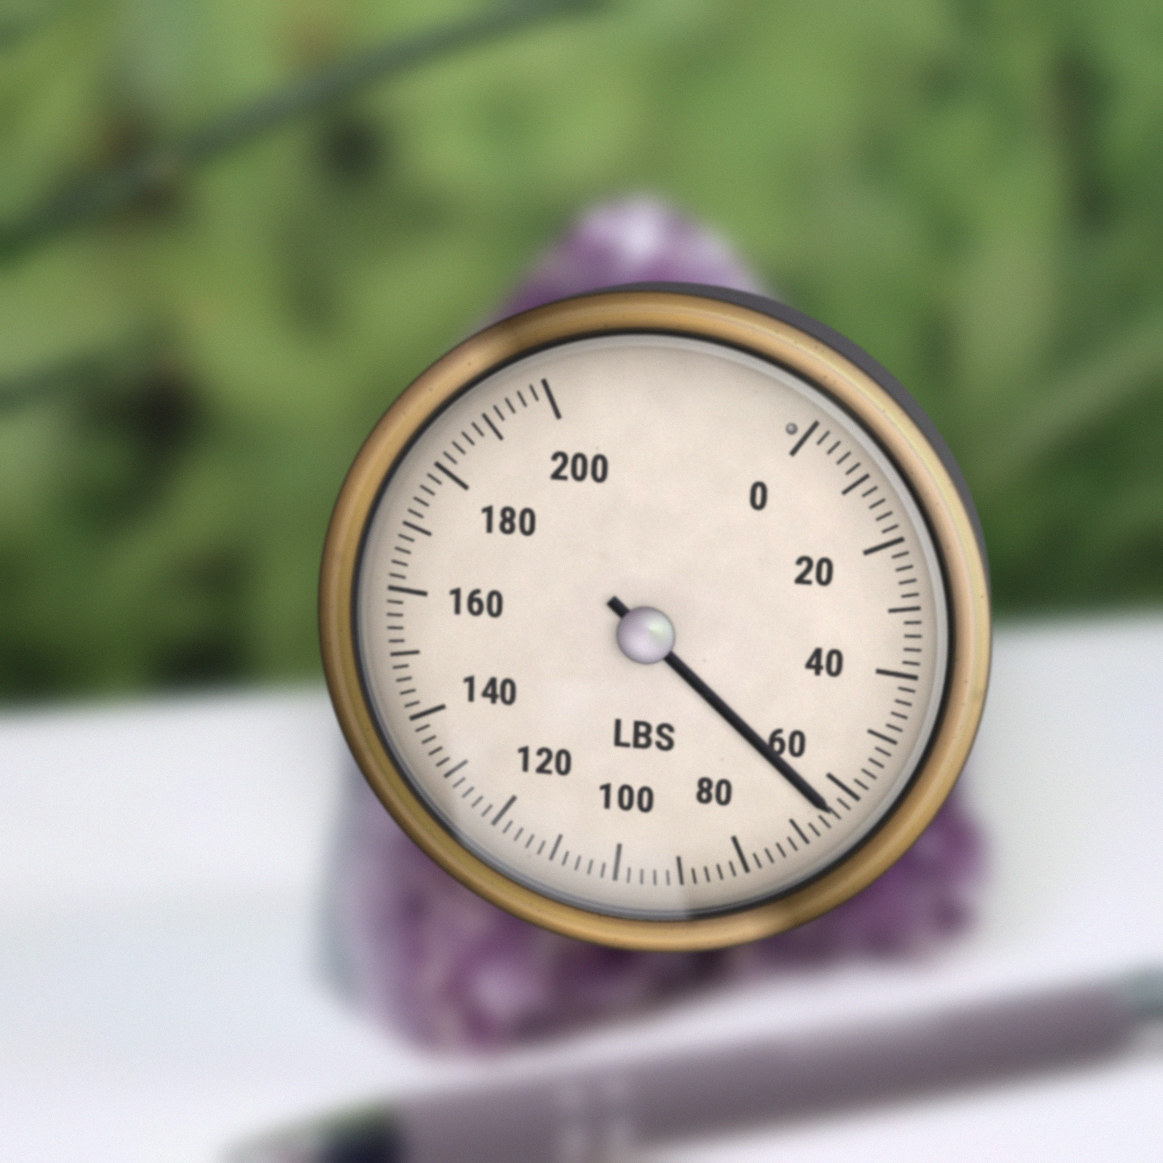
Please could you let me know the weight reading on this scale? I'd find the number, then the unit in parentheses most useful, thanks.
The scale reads 64 (lb)
